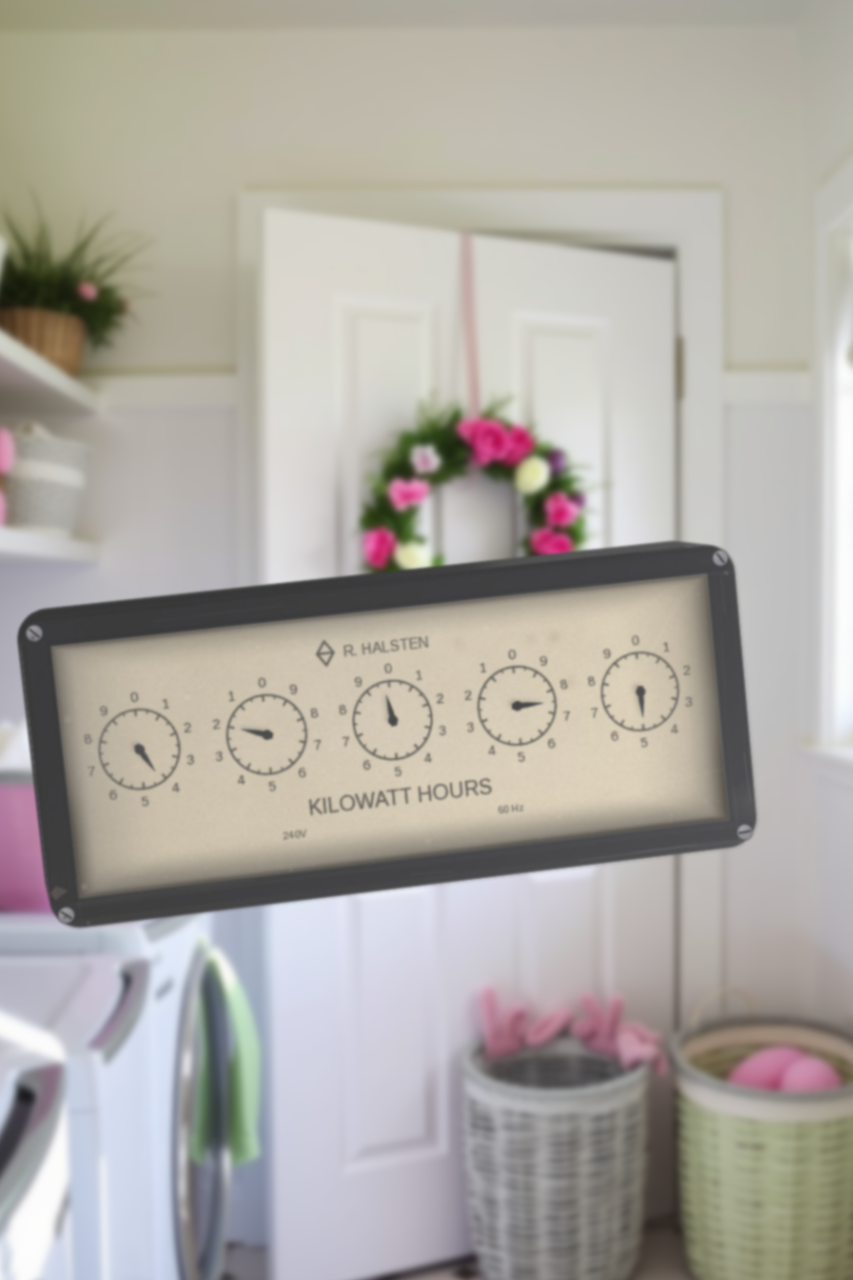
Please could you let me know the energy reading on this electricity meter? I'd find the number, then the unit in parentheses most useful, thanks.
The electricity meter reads 41975 (kWh)
